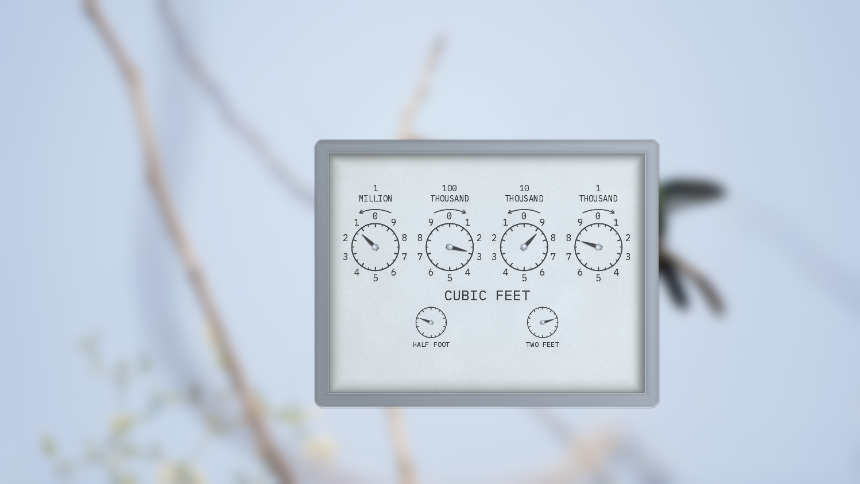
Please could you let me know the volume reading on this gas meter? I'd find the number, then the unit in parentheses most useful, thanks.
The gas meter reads 128800 (ft³)
